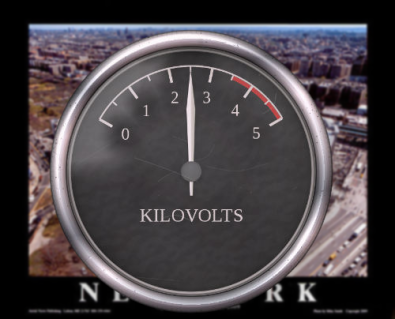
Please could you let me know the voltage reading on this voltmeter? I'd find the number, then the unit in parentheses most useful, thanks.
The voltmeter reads 2.5 (kV)
